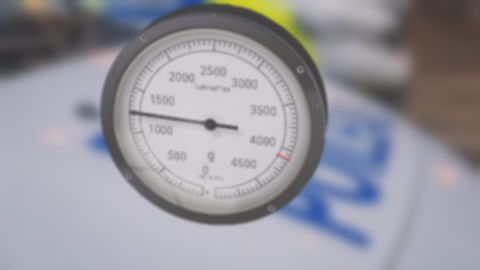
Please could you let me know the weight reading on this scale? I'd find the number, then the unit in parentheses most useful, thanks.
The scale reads 1250 (g)
